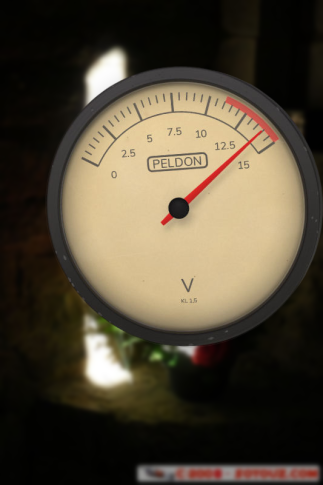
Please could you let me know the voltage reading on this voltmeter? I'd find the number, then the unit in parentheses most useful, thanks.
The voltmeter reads 14 (V)
